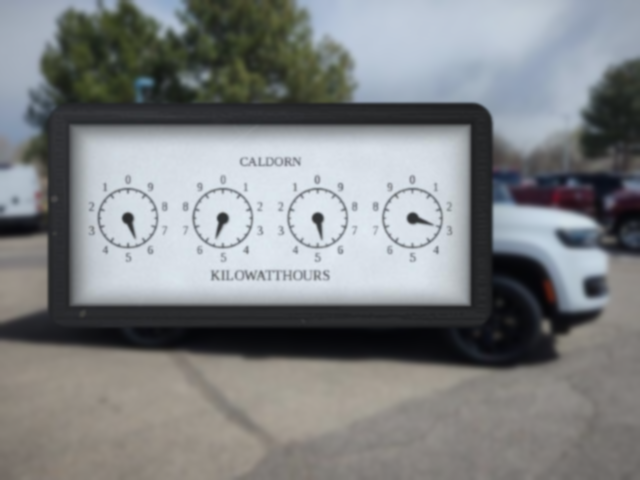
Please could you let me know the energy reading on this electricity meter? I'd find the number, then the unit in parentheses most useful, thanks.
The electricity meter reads 5553 (kWh)
